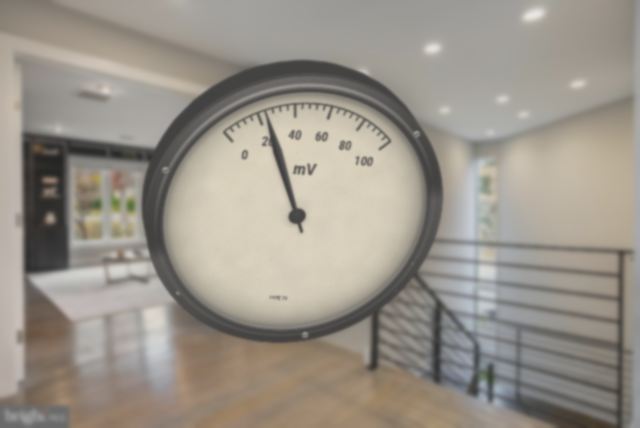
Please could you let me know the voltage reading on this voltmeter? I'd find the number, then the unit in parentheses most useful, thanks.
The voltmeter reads 24 (mV)
